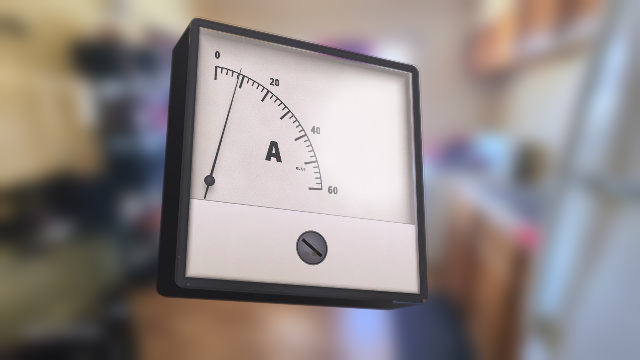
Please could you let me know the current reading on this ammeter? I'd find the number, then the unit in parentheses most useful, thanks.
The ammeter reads 8 (A)
